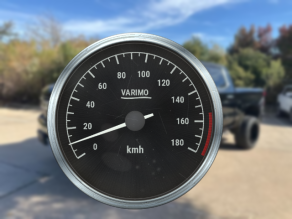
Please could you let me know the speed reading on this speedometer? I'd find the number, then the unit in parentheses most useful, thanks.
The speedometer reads 10 (km/h)
